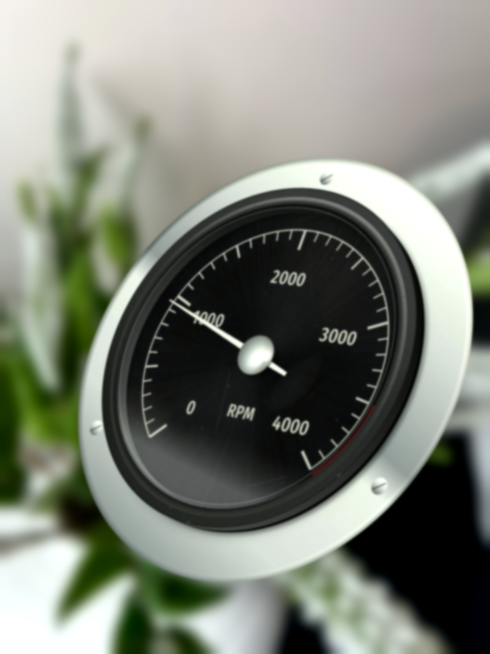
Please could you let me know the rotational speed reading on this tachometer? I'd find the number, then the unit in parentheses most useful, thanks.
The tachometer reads 950 (rpm)
